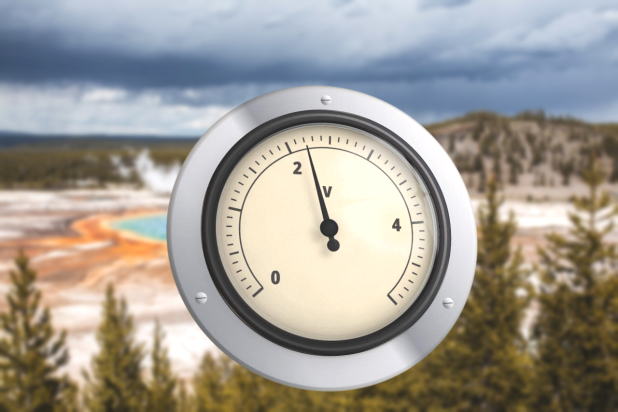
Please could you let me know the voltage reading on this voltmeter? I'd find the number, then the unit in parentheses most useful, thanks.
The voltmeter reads 2.2 (V)
